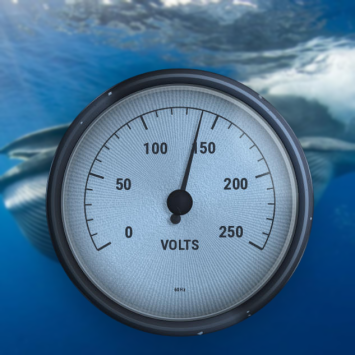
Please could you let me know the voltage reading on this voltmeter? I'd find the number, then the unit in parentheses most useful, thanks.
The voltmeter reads 140 (V)
